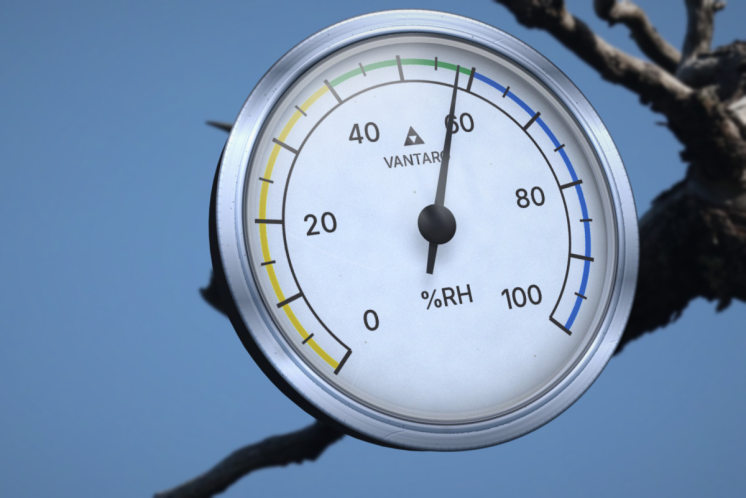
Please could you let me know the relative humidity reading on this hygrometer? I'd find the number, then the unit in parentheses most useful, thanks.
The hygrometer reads 57.5 (%)
